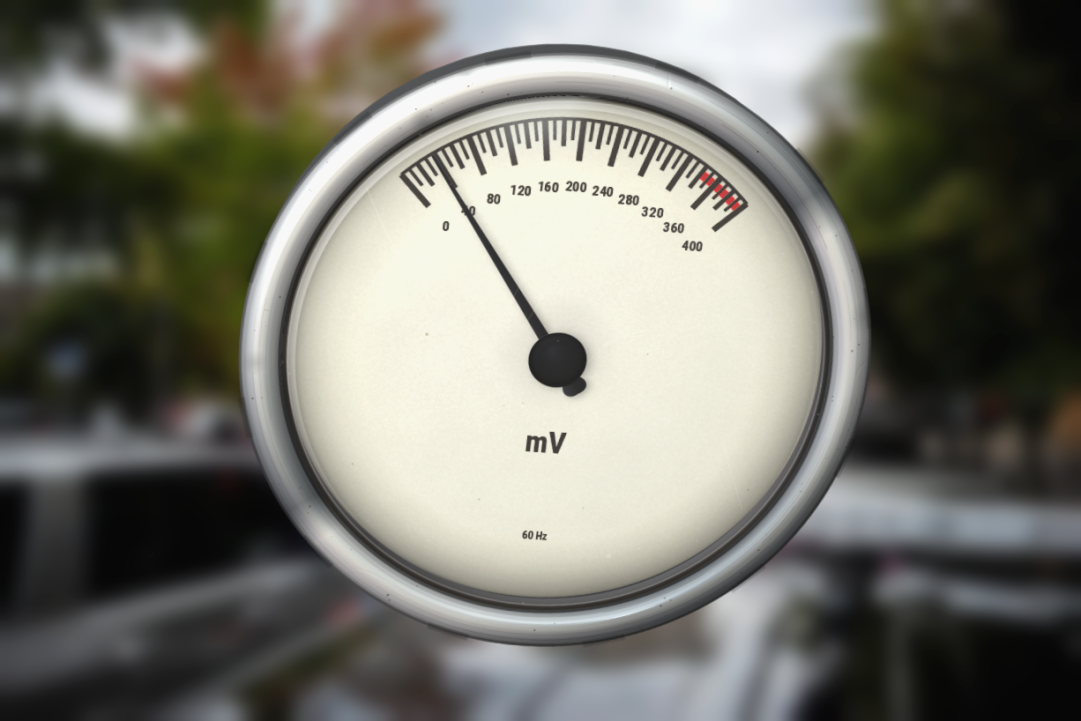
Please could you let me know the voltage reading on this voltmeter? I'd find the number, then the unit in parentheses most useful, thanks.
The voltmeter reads 40 (mV)
